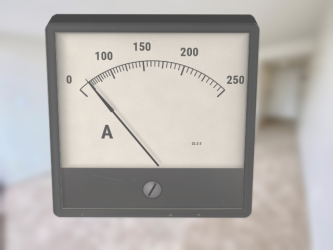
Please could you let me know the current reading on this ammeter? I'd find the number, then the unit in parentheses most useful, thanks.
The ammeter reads 50 (A)
